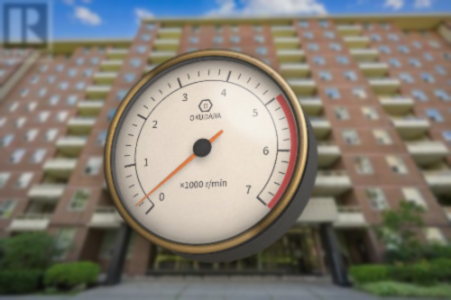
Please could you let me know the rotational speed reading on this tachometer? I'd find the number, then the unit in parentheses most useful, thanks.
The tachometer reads 200 (rpm)
